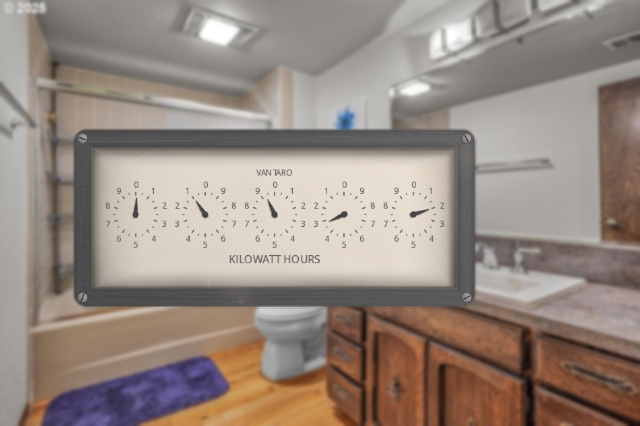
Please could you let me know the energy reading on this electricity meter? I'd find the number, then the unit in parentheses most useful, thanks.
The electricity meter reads 932 (kWh)
